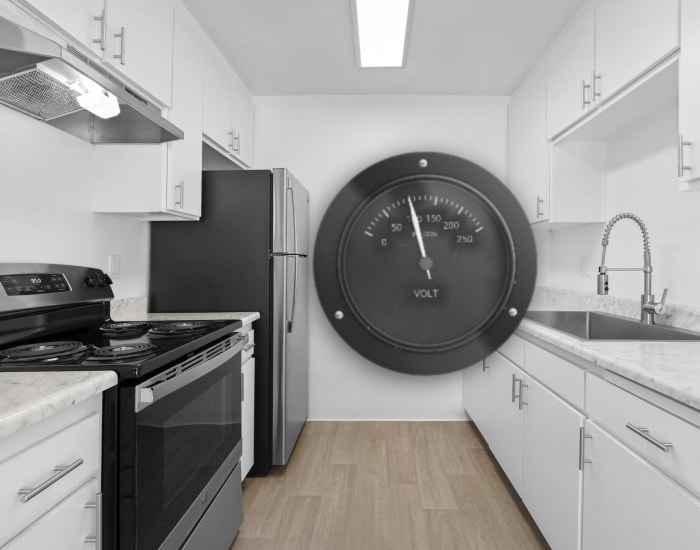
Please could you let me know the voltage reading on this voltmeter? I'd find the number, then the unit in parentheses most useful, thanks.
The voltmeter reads 100 (V)
